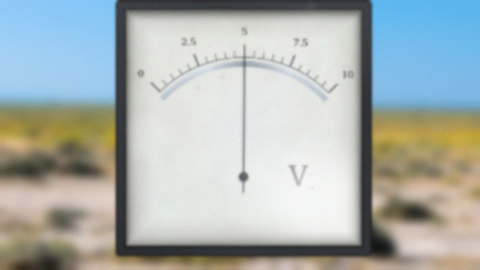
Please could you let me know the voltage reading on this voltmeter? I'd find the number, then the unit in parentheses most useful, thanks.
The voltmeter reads 5 (V)
